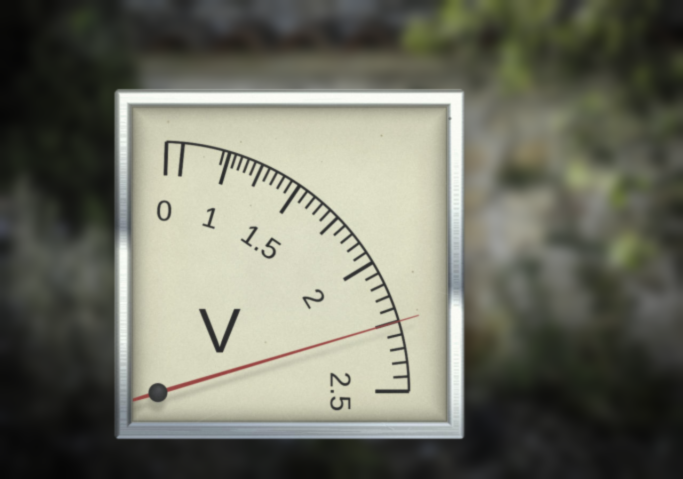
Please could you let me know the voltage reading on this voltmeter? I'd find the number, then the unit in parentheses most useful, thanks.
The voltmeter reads 2.25 (V)
